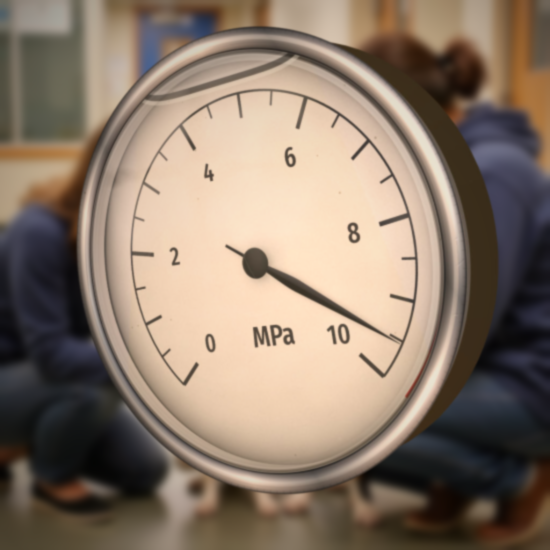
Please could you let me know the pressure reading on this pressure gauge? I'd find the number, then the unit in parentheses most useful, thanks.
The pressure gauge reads 9.5 (MPa)
